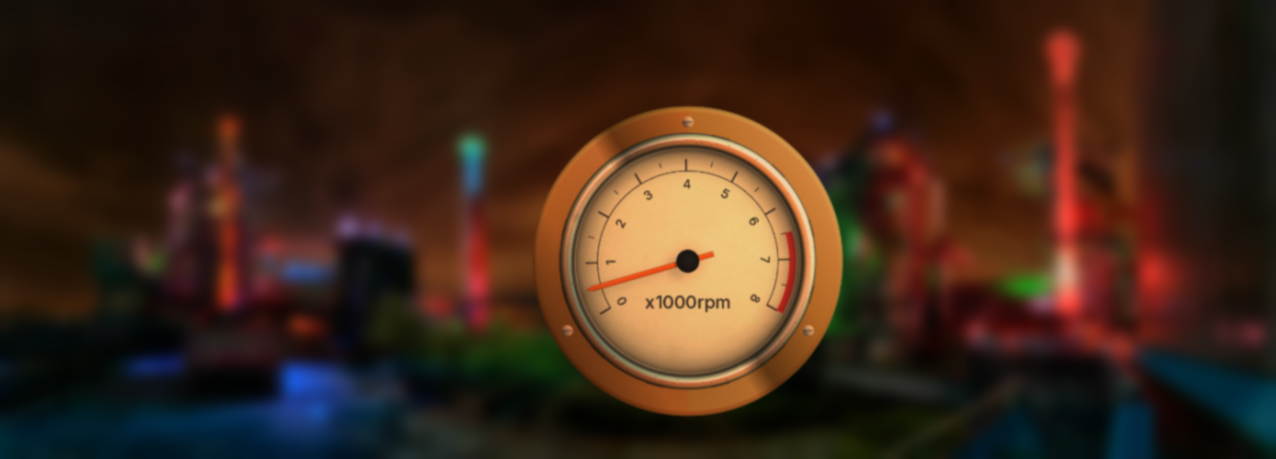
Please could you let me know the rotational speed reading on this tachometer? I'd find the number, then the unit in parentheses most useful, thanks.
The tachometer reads 500 (rpm)
